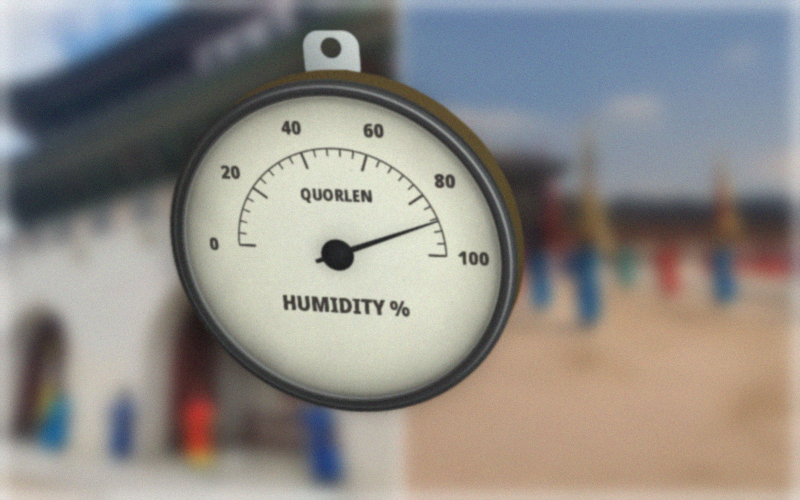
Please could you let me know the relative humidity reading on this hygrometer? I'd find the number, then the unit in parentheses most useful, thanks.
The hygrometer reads 88 (%)
